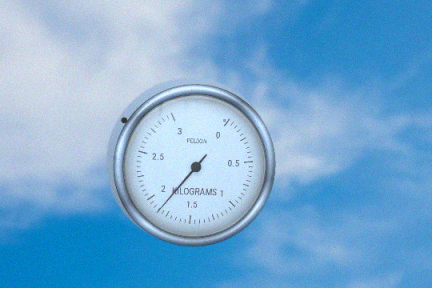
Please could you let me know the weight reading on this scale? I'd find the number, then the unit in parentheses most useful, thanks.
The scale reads 1.85 (kg)
